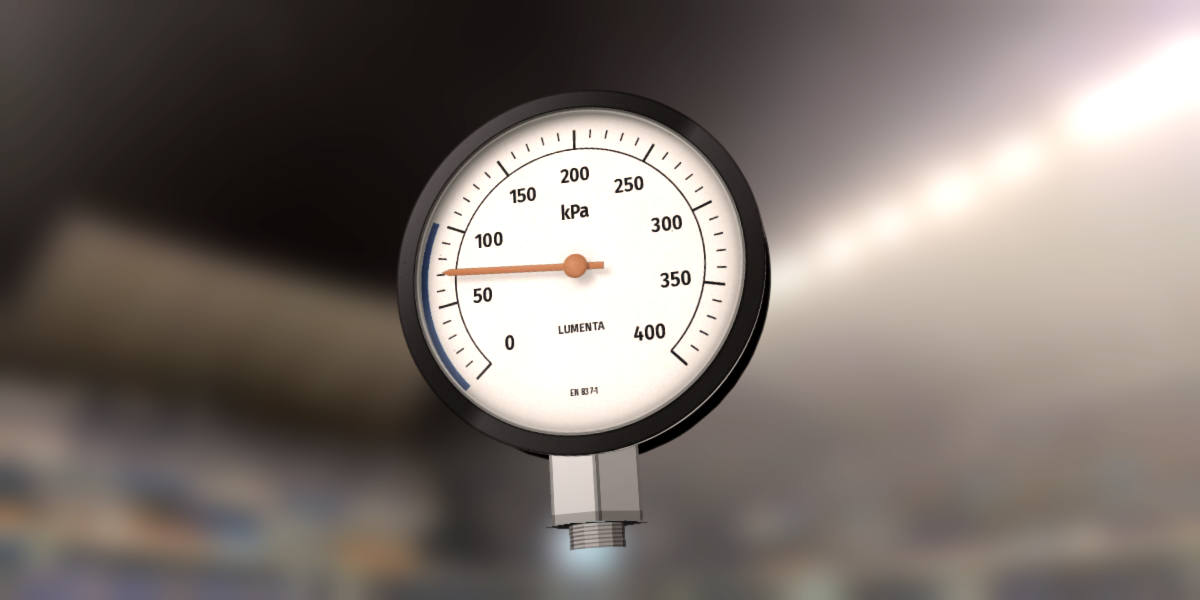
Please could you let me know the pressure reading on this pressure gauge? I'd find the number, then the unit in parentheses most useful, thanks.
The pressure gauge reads 70 (kPa)
